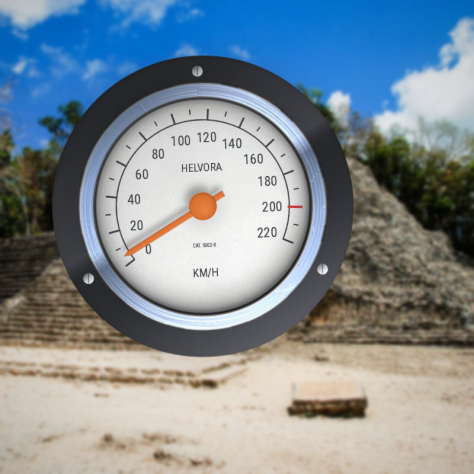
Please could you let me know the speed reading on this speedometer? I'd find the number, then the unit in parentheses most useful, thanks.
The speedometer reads 5 (km/h)
